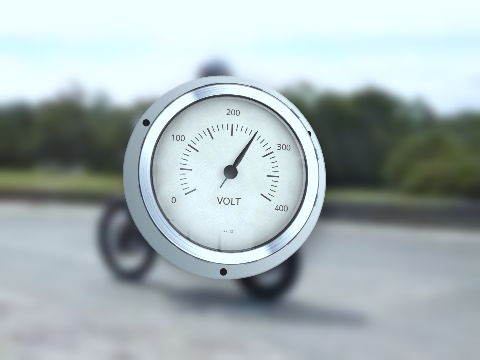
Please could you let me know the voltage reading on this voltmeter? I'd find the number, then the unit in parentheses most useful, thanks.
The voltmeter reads 250 (V)
